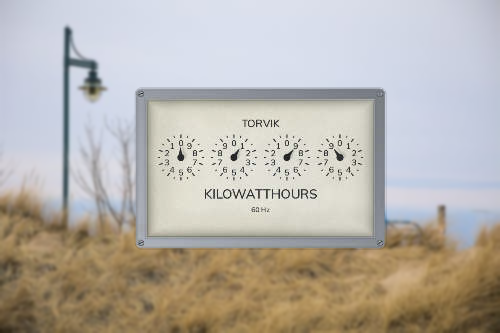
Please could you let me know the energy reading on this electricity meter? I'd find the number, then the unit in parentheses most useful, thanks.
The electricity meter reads 89 (kWh)
